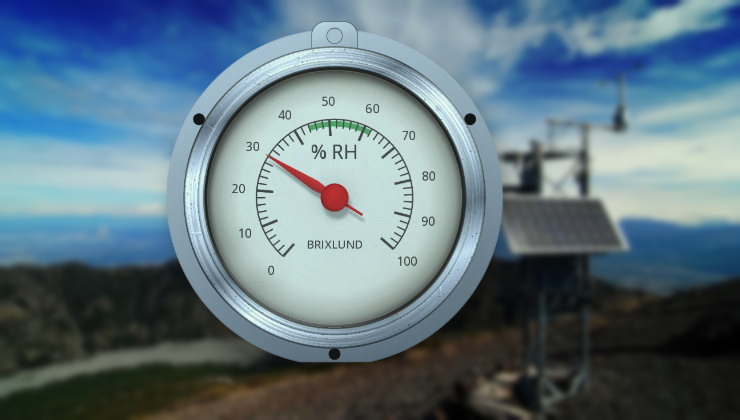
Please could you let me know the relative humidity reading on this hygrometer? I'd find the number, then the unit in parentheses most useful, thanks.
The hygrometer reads 30 (%)
